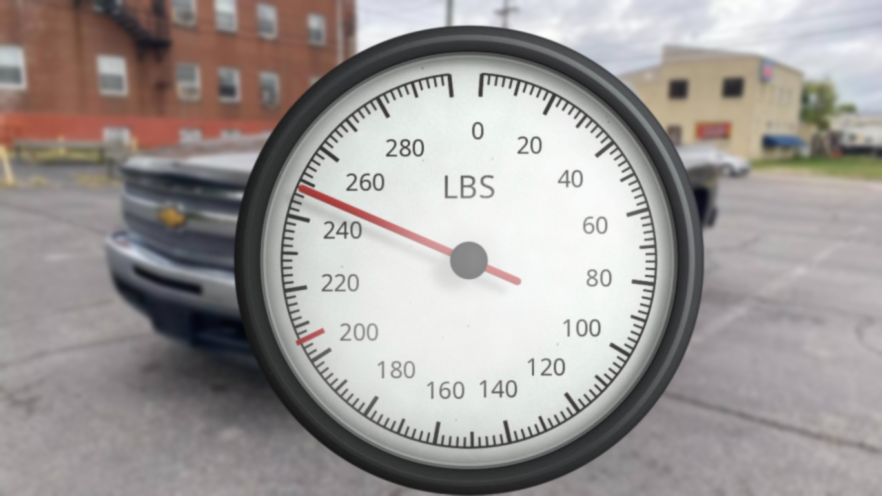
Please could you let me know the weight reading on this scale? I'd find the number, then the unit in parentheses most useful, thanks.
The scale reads 248 (lb)
